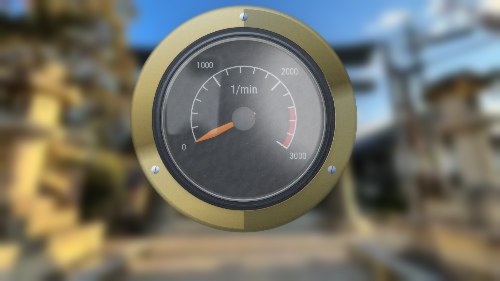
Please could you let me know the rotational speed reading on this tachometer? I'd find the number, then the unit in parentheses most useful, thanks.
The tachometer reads 0 (rpm)
